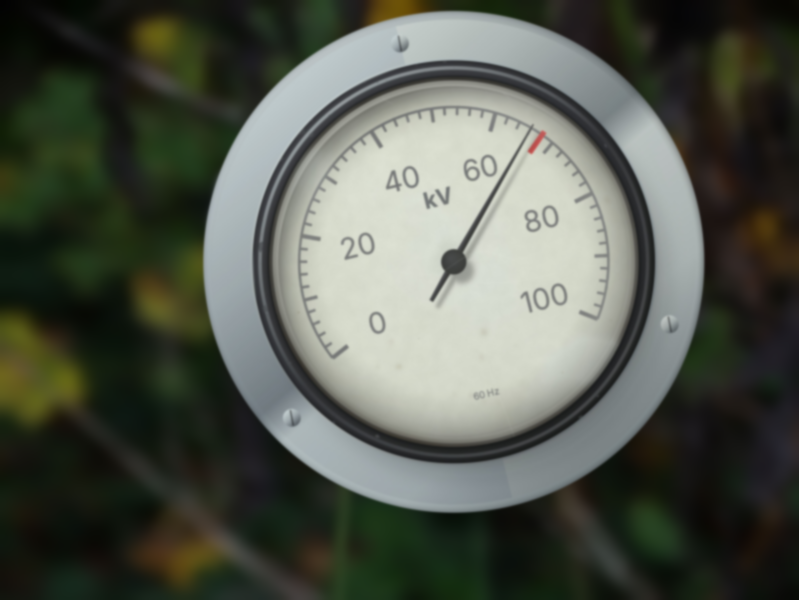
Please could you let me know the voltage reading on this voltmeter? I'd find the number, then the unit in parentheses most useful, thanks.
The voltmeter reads 66 (kV)
